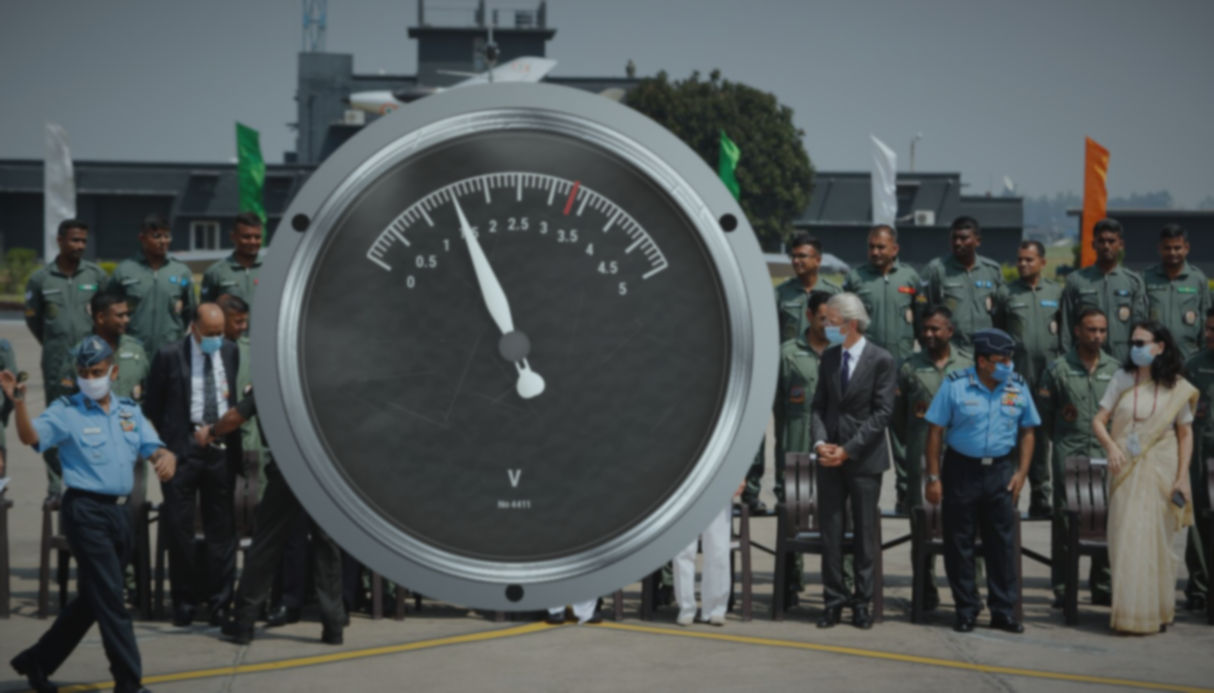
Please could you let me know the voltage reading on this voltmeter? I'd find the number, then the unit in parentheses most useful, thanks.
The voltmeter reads 1.5 (V)
